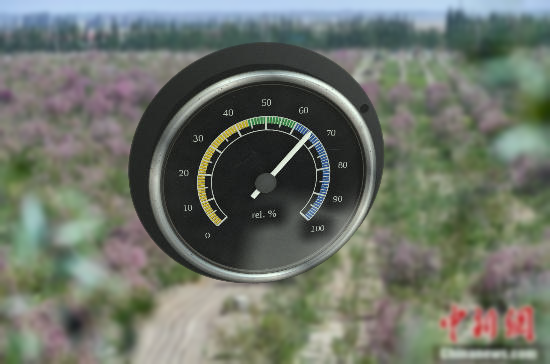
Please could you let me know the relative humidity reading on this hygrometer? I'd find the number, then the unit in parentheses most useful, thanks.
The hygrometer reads 65 (%)
